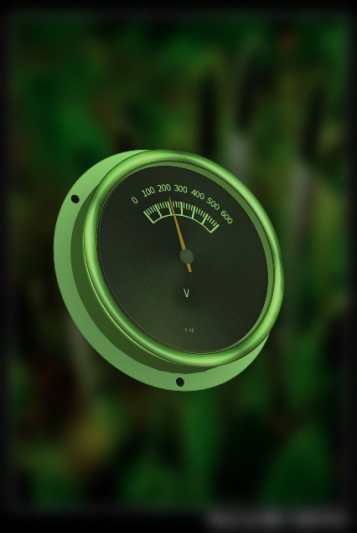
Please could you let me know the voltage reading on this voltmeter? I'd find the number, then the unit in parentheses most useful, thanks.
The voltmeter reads 200 (V)
